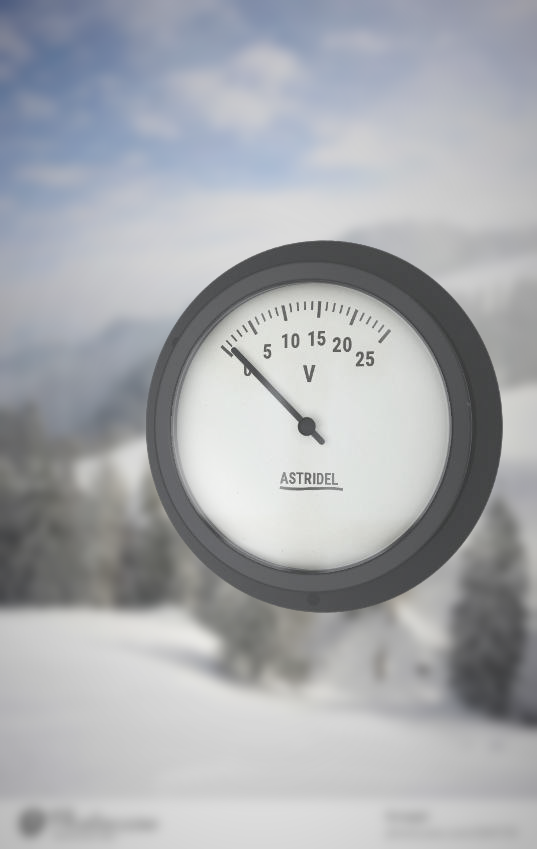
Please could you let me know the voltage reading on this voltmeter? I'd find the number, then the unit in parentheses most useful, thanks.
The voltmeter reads 1 (V)
